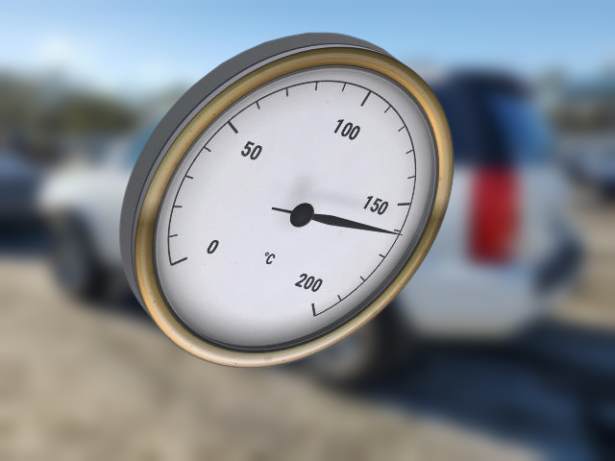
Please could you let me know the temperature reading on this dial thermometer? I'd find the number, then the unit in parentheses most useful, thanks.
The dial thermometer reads 160 (°C)
